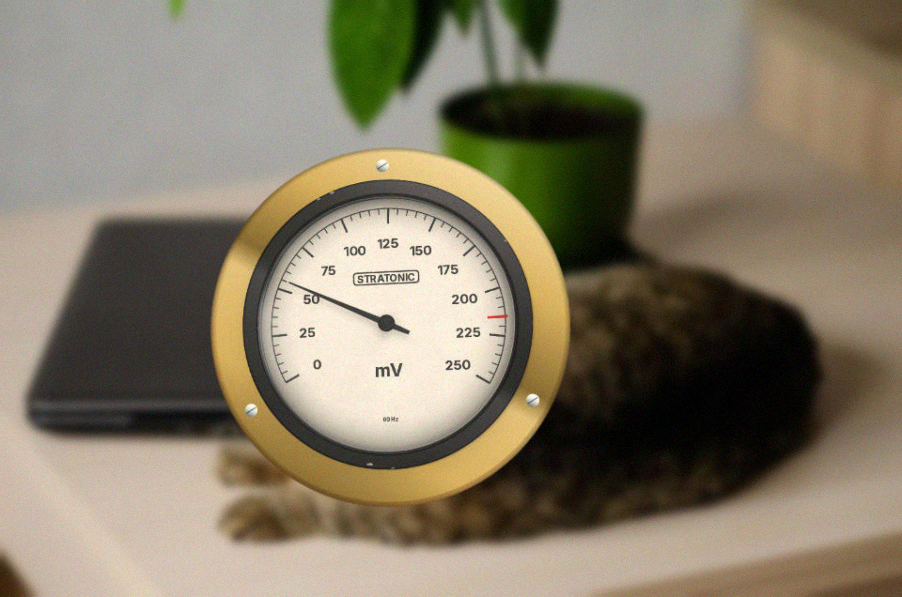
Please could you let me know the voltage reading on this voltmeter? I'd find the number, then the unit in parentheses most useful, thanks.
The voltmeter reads 55 (mV)
